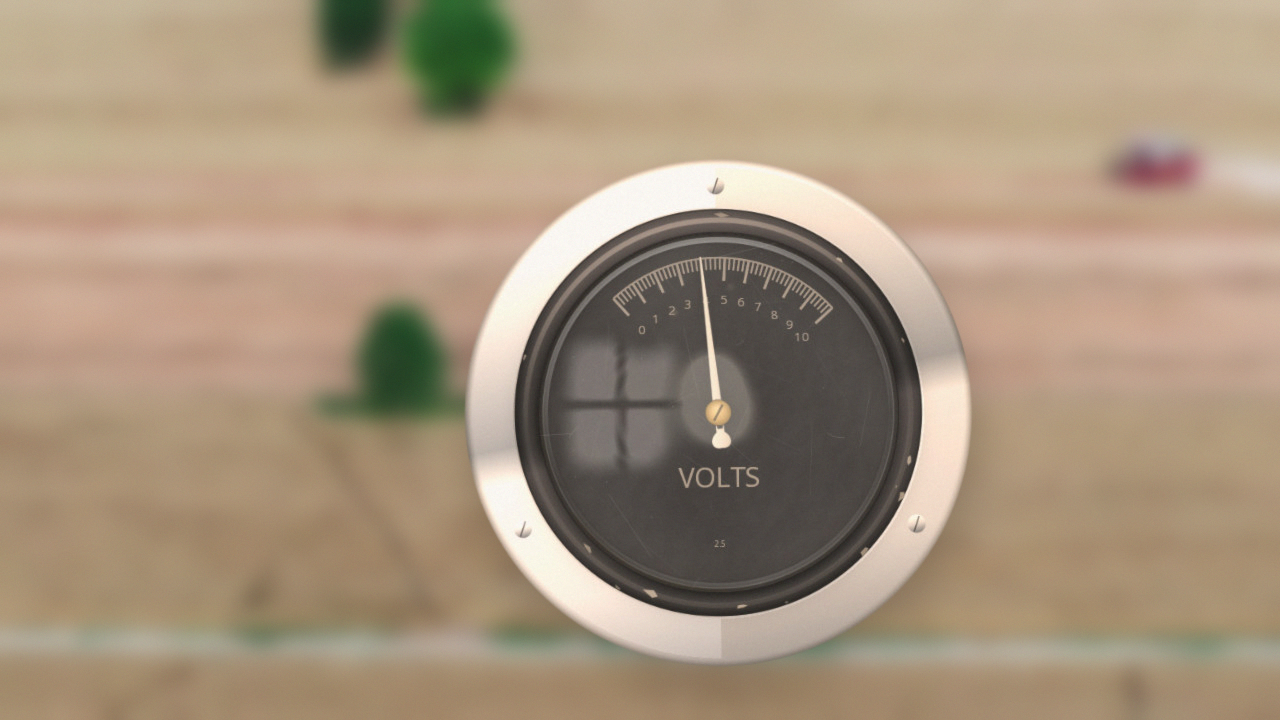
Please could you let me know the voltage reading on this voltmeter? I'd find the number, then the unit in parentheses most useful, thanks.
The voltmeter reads 4 (V)
